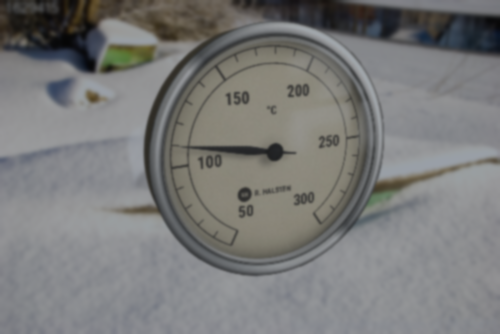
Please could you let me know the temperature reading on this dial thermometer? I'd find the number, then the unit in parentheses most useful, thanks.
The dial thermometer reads 110 (°C)
